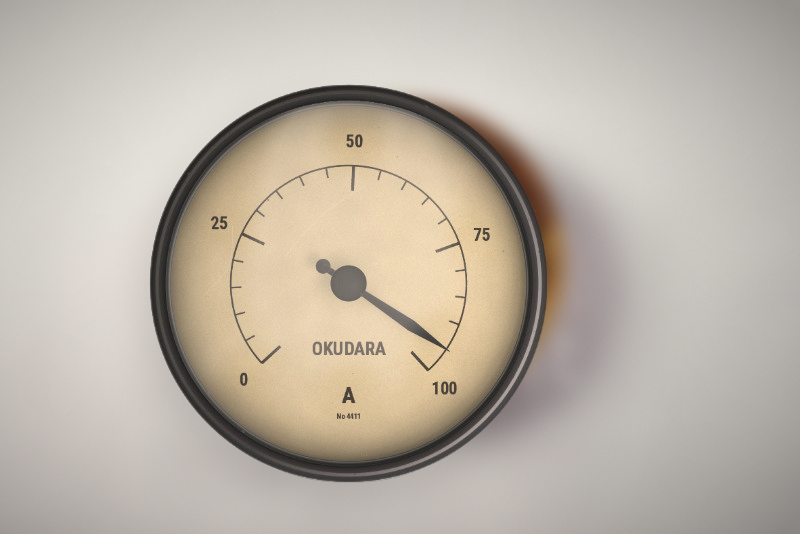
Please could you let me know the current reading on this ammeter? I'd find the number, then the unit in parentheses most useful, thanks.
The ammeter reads 95 (A)
